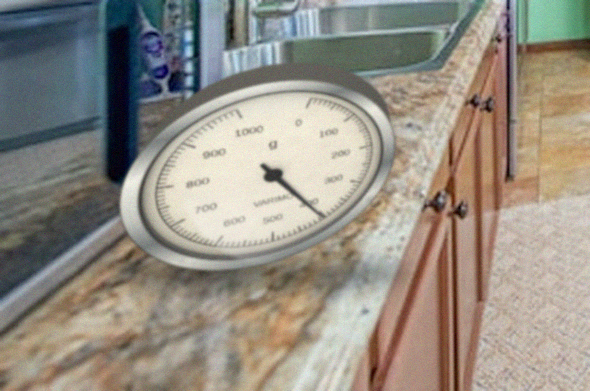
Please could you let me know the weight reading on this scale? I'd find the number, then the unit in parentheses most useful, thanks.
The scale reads 400 (g)
